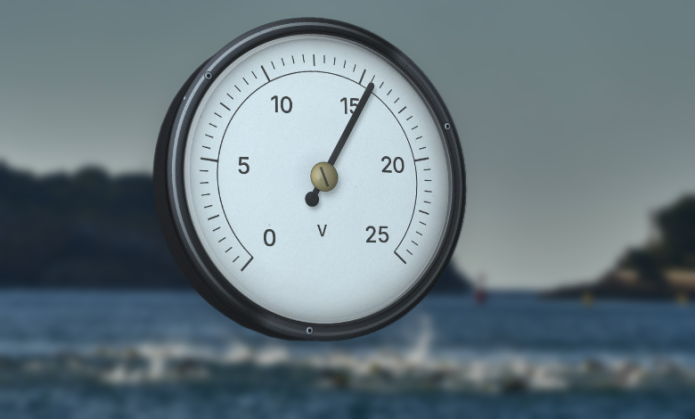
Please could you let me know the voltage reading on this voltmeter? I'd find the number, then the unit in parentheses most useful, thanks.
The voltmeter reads 15.5 (V)
